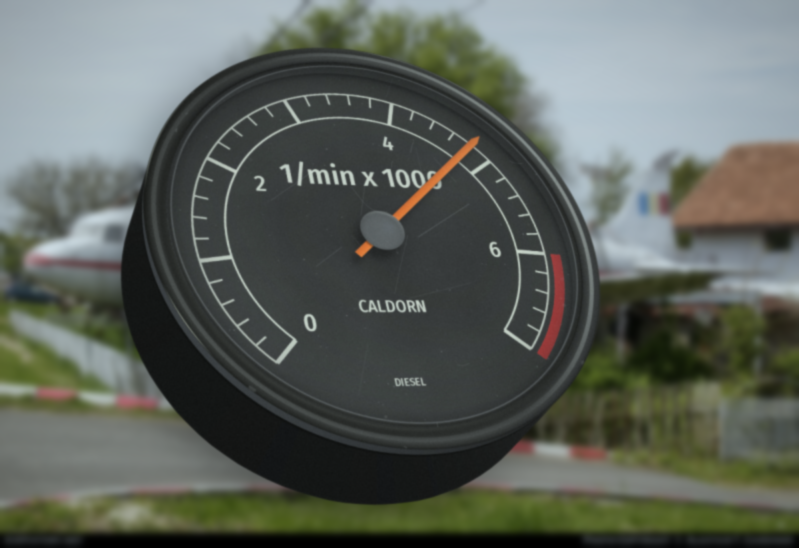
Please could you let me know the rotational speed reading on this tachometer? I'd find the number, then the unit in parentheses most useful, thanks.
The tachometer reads 4800 (rpm)
